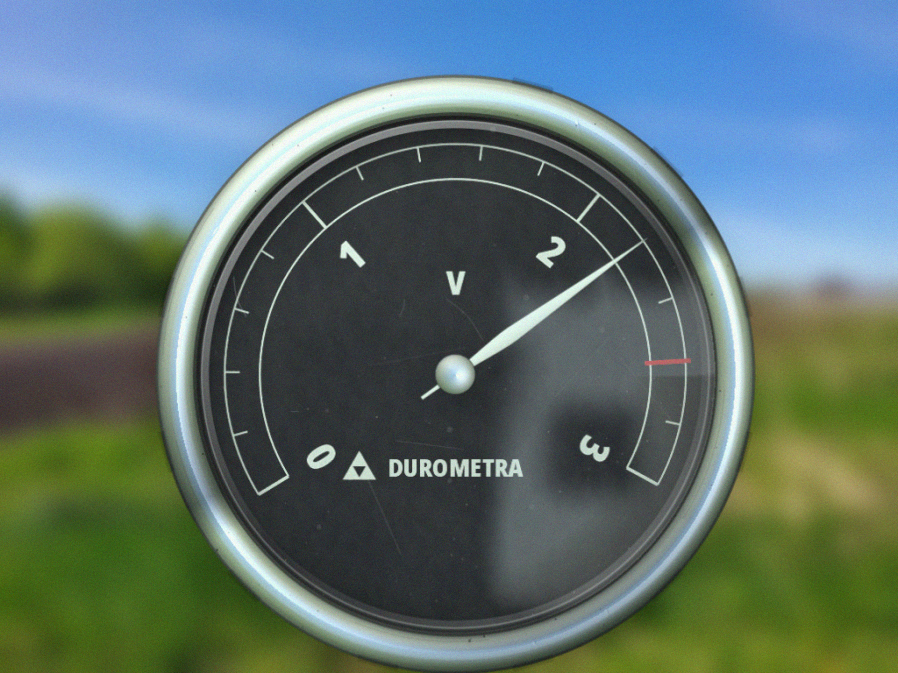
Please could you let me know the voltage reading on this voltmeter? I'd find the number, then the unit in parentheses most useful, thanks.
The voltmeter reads 2.2 (V)
